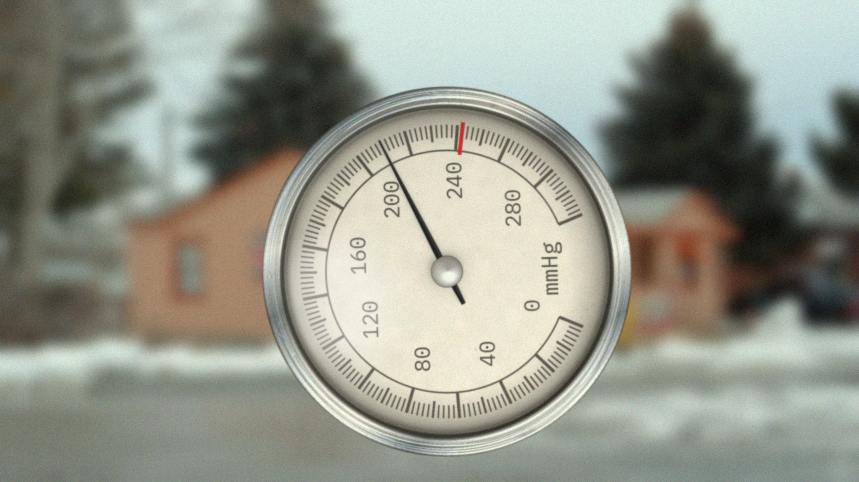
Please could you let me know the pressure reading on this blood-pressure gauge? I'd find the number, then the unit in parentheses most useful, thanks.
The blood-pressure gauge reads 210 (mmHg)
